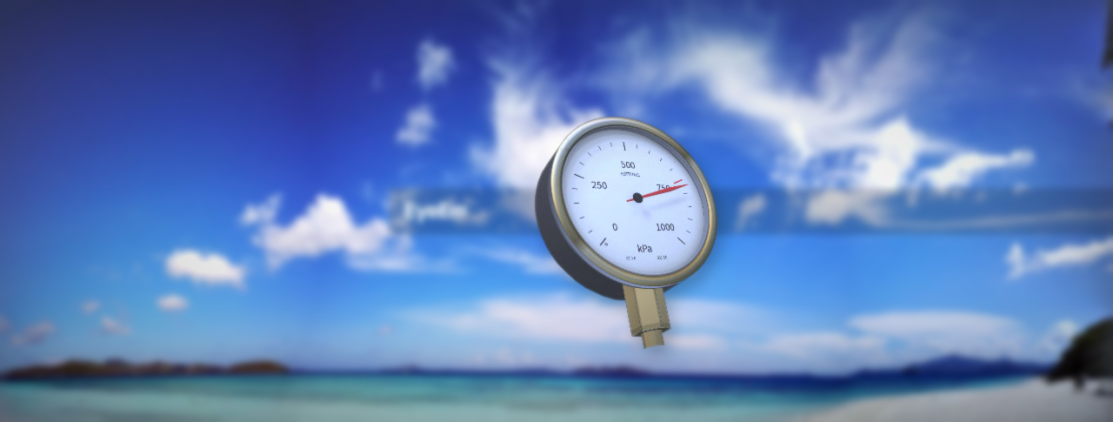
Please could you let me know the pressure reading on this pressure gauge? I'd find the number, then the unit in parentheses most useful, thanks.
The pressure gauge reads 775 (kPa)
